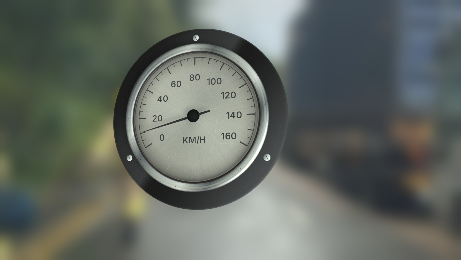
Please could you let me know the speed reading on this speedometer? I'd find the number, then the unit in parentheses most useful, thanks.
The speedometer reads 10 (km/h)
